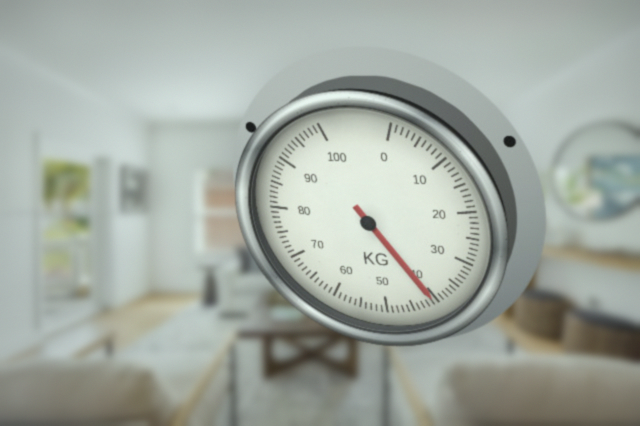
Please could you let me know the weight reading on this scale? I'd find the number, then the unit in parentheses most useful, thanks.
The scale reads 40 (kg)
